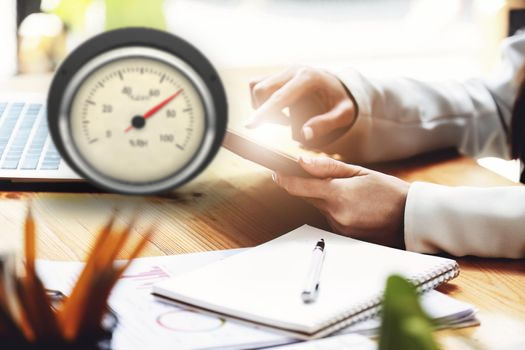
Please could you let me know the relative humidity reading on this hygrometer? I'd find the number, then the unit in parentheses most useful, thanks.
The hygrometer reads 70 (%)
